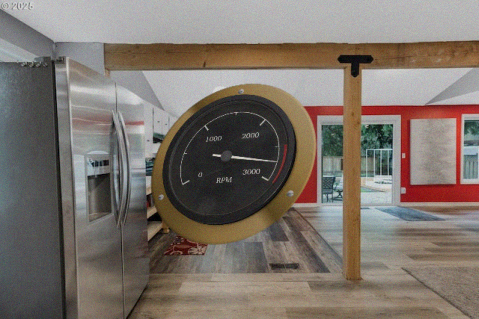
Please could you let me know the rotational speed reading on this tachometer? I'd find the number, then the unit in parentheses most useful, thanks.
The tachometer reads 2750 (rpm)
